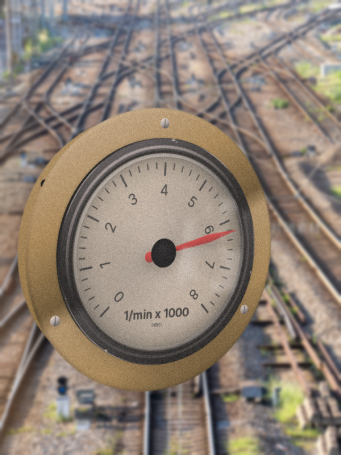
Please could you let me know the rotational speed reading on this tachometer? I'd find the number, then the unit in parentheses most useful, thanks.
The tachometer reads 6200 (rpm)
